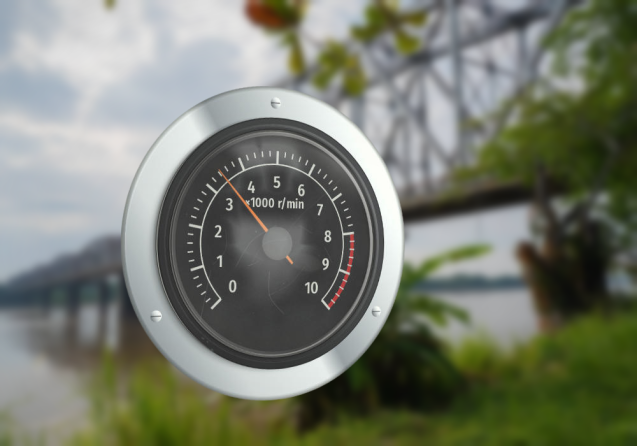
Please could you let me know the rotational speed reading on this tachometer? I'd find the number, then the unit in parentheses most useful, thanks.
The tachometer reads 3400 (rpm)
